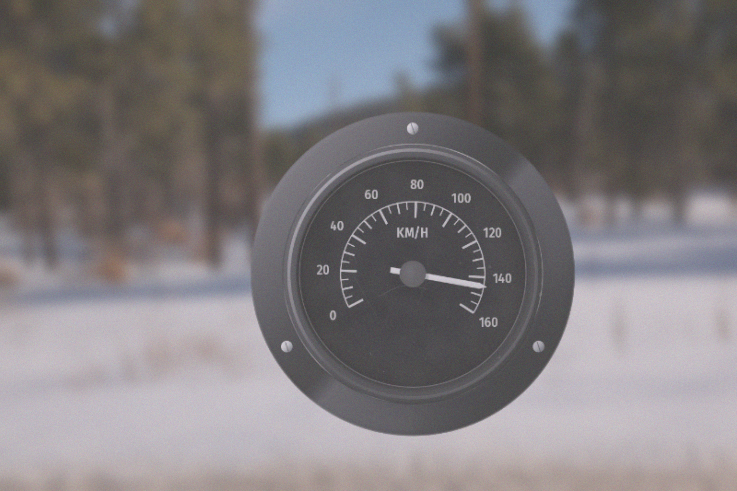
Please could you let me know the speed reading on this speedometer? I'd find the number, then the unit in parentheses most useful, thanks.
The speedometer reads 145 (km/h)
